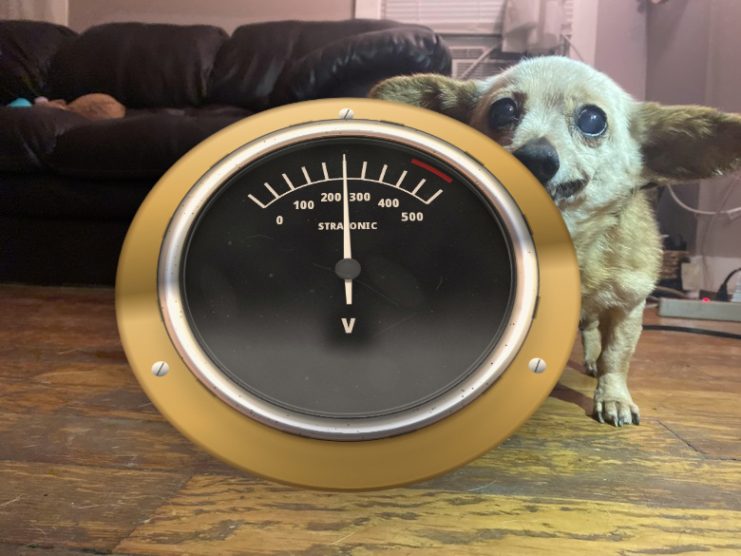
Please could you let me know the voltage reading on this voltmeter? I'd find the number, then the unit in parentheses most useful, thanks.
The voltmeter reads 250 (V)
